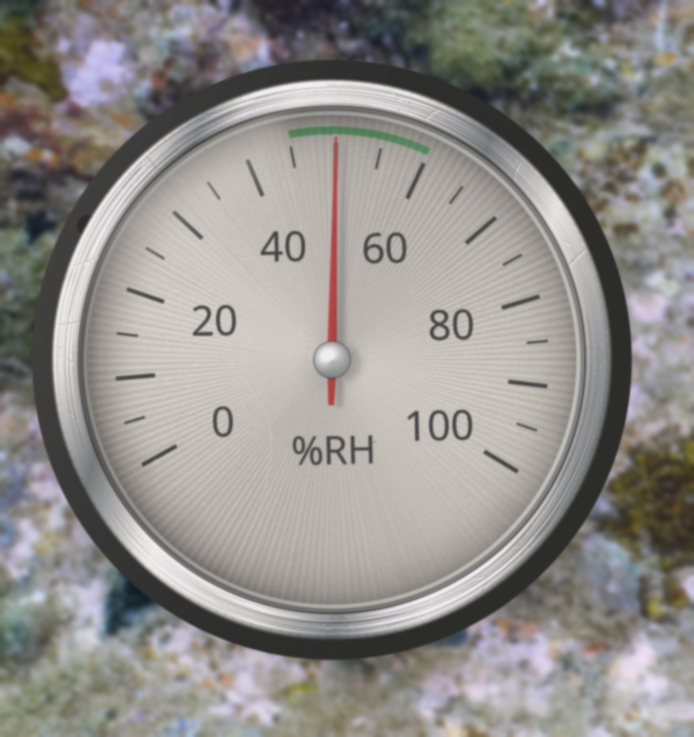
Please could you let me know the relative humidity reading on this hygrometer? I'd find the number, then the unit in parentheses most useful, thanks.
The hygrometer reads 50 (%)
